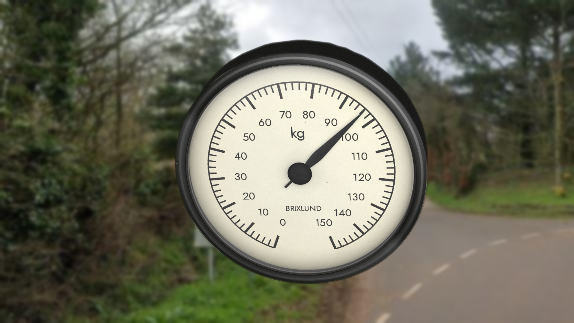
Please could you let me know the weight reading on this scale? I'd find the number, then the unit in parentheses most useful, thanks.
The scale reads 96 (kg)
